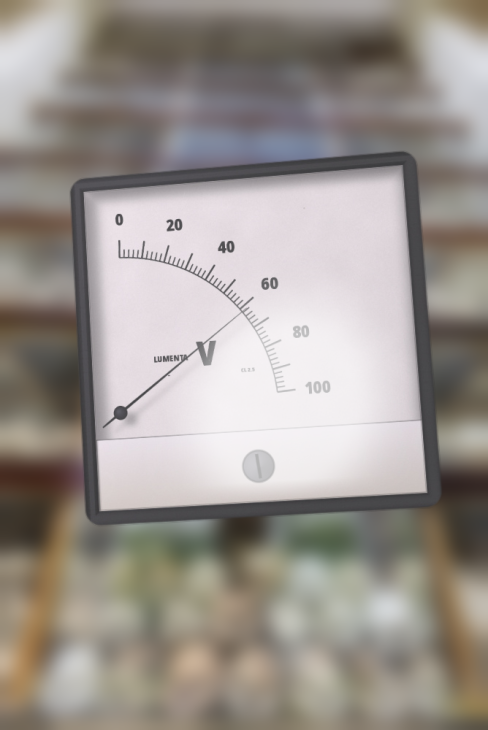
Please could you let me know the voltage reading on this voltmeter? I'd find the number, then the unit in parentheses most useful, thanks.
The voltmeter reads 62 (V)
